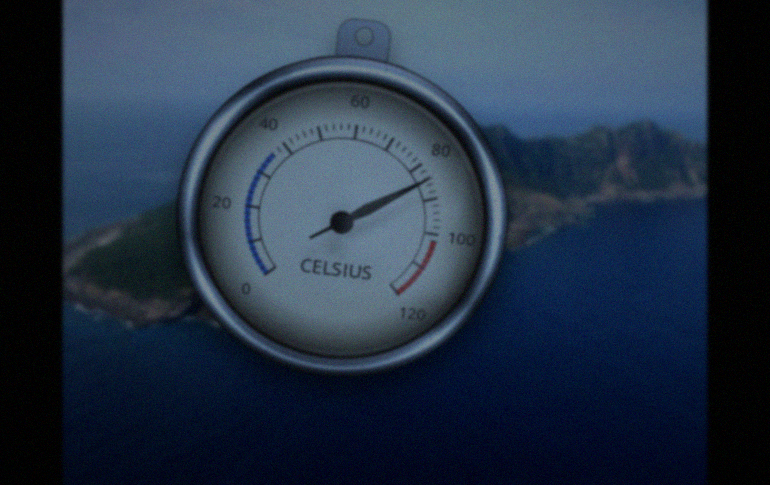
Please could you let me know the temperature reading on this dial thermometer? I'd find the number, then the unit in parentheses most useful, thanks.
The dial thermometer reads 84 (°C)
